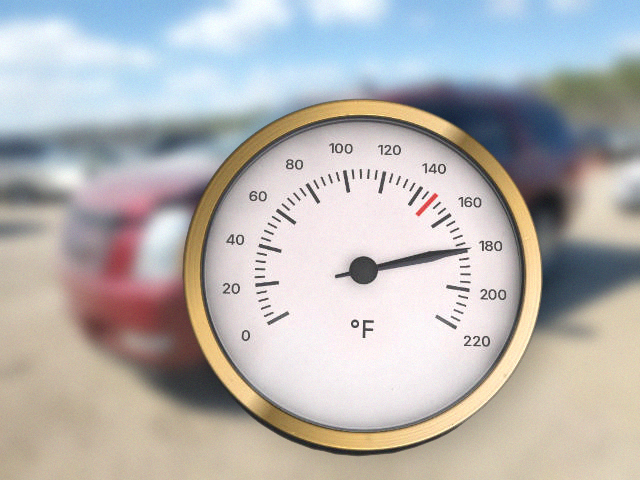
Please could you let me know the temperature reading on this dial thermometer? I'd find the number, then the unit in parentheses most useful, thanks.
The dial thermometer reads 180 (°F)
